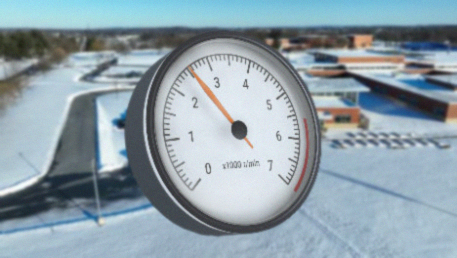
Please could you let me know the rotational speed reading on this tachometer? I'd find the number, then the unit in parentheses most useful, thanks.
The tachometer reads 2500 (rpm)
